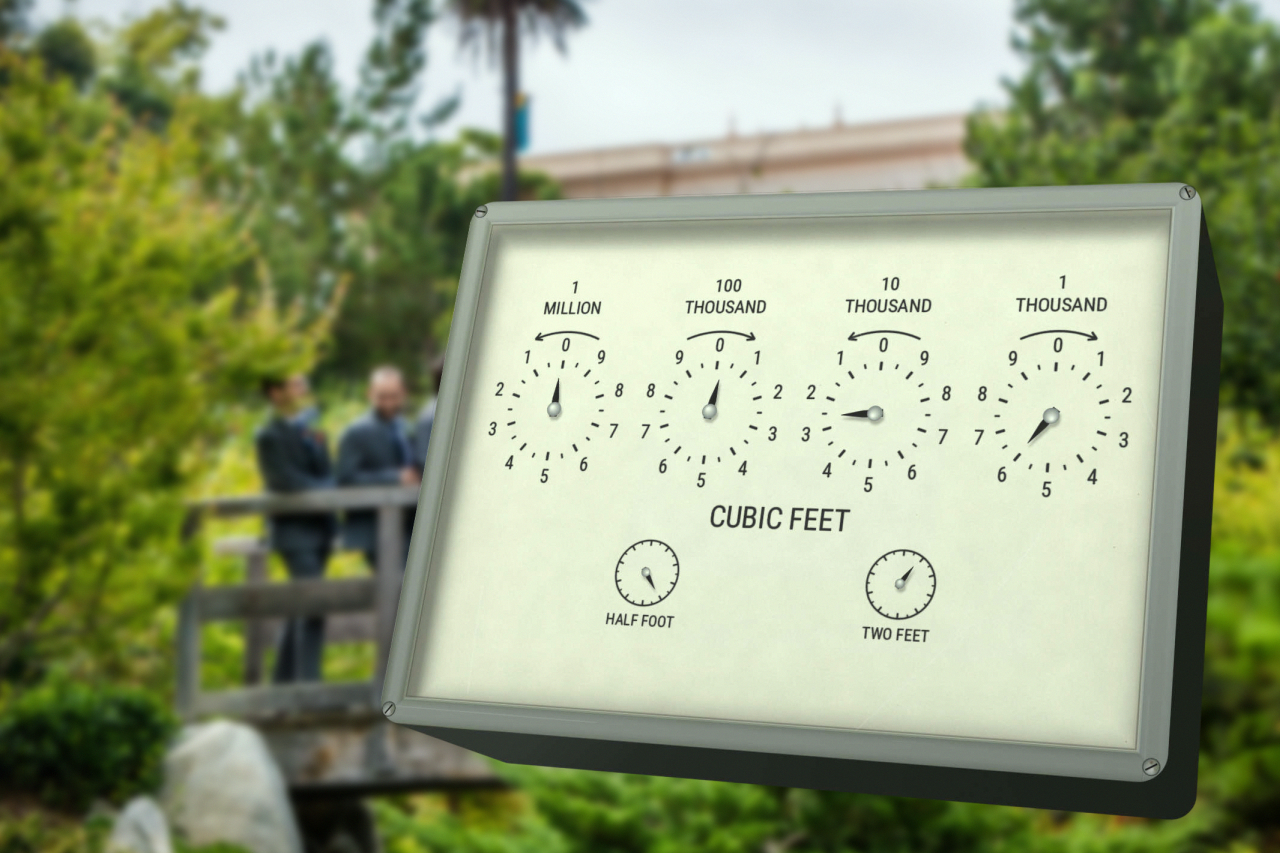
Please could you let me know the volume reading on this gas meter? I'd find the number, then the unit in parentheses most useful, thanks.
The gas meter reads 2600 (ft³)
